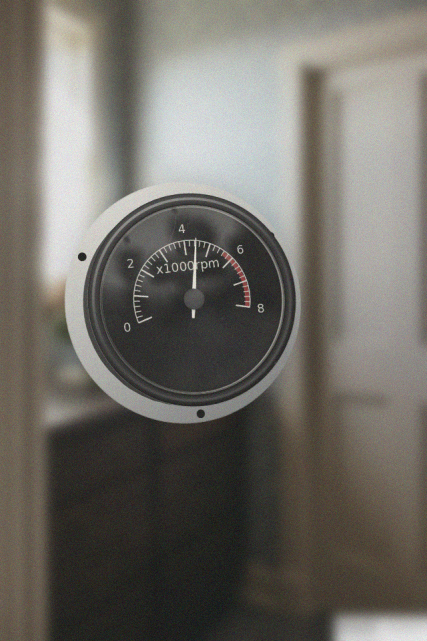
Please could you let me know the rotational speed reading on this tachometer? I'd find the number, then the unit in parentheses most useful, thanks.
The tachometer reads 4400 (rpm)
